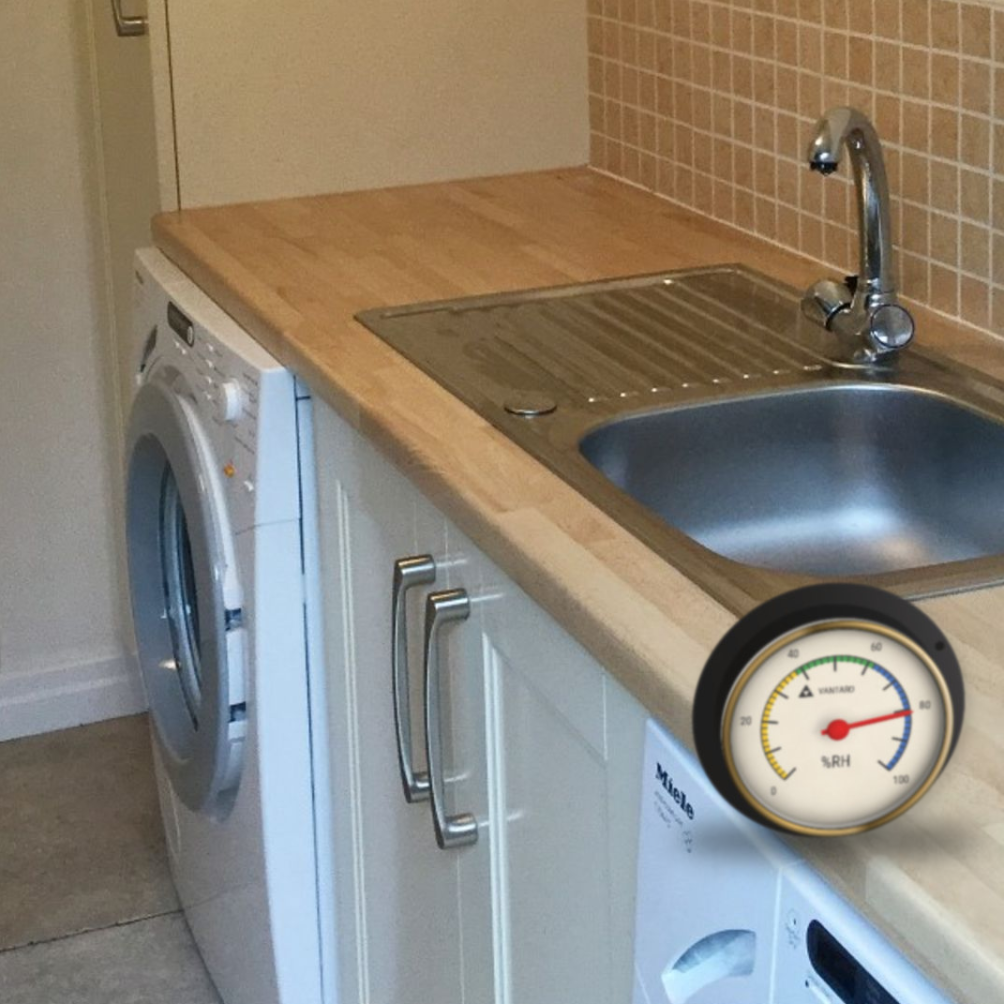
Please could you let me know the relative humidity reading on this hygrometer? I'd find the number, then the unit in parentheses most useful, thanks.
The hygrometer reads 80 (%)
